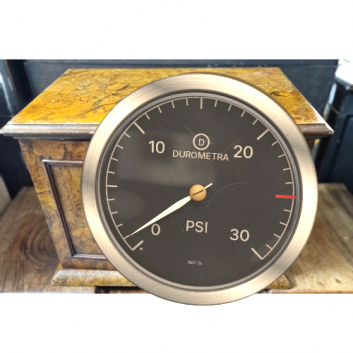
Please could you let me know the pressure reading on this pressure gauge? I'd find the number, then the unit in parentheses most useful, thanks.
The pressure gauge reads 1 (psi)
